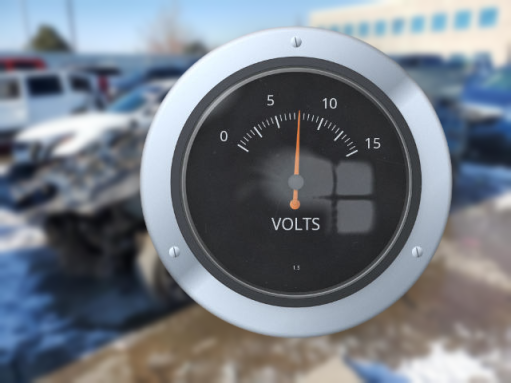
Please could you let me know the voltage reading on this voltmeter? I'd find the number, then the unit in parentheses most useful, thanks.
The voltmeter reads 7.5 (V)
